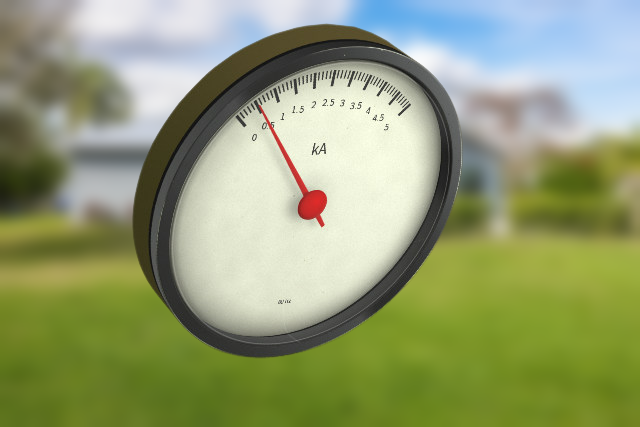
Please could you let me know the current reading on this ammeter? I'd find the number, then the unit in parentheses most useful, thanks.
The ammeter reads 0.5 (kA)
